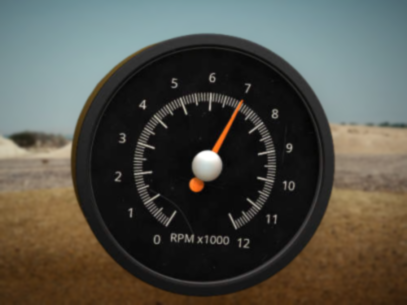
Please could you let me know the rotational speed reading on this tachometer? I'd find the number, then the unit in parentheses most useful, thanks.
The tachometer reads 7000 (rpm)
